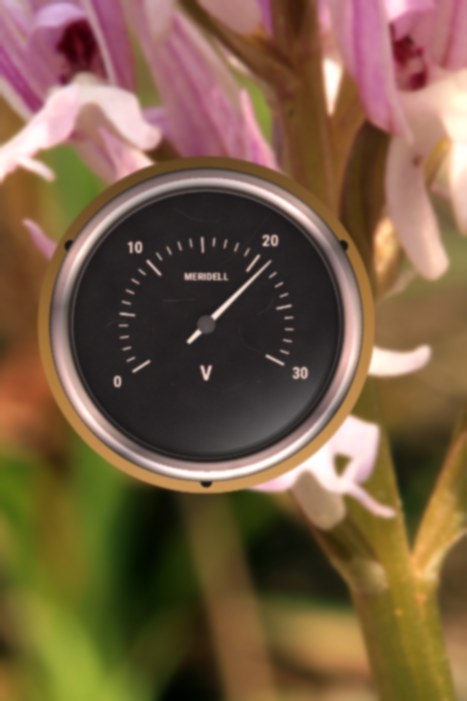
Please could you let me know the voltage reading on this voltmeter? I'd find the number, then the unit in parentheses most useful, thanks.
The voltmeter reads 21 (V)
